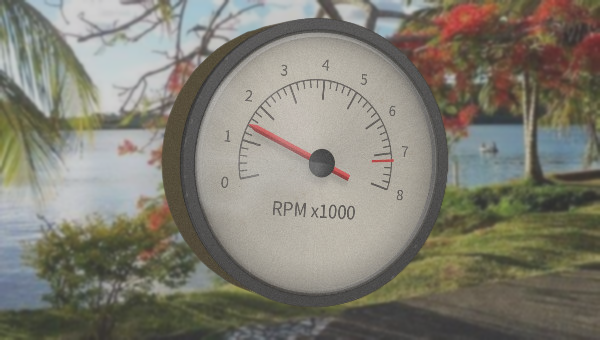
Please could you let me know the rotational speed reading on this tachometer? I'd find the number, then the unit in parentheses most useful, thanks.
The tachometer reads 1400 (rpm)
